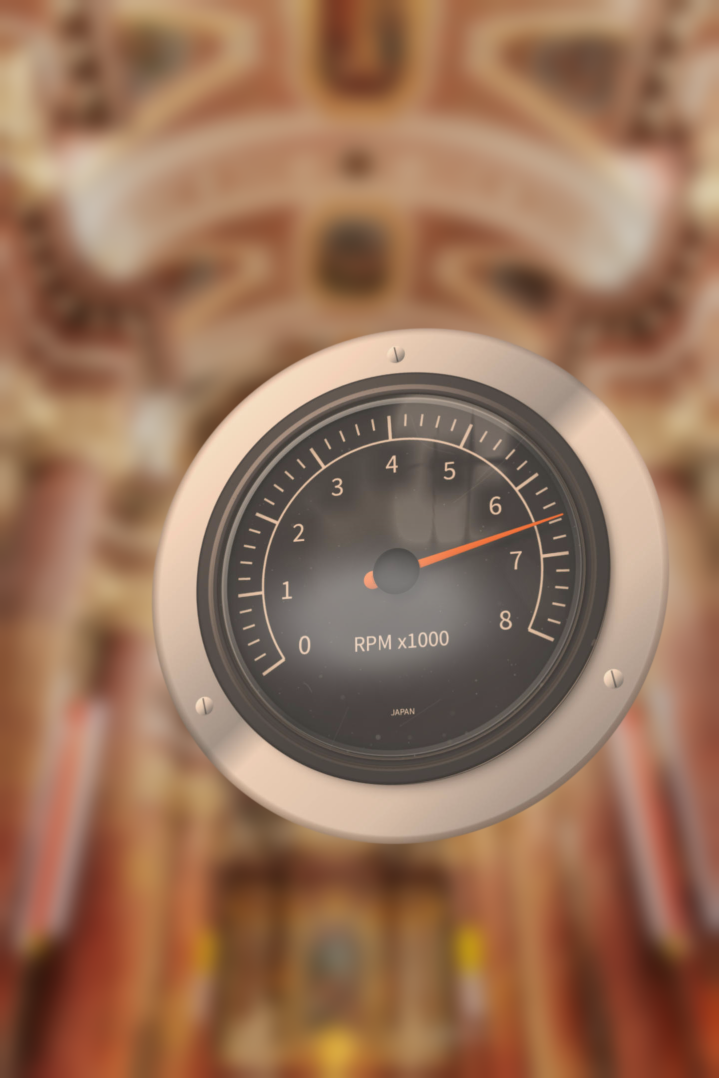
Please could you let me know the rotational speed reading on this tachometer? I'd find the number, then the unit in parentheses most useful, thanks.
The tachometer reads 6600 (rpm)
